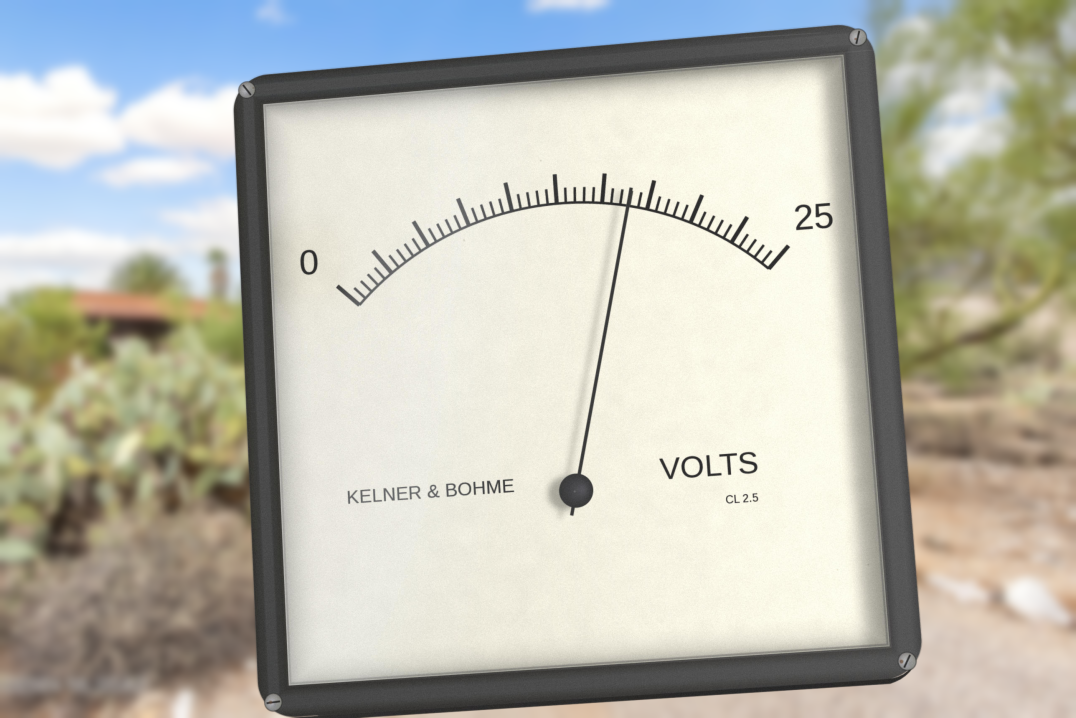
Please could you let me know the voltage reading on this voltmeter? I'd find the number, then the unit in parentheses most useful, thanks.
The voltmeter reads 16.5 (V)
